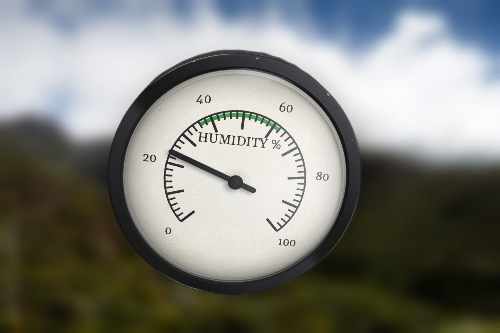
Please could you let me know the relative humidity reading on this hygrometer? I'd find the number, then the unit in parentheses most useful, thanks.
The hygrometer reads 24 (%)
